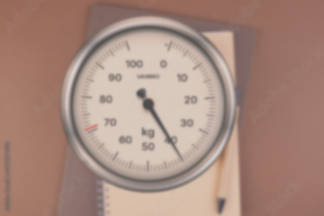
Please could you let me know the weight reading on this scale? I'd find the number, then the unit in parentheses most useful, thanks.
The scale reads 40 (kg)
